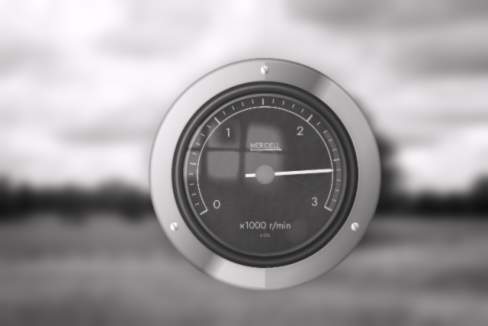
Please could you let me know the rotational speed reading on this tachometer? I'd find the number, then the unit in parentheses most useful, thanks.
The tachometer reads 2600 (rpm)
